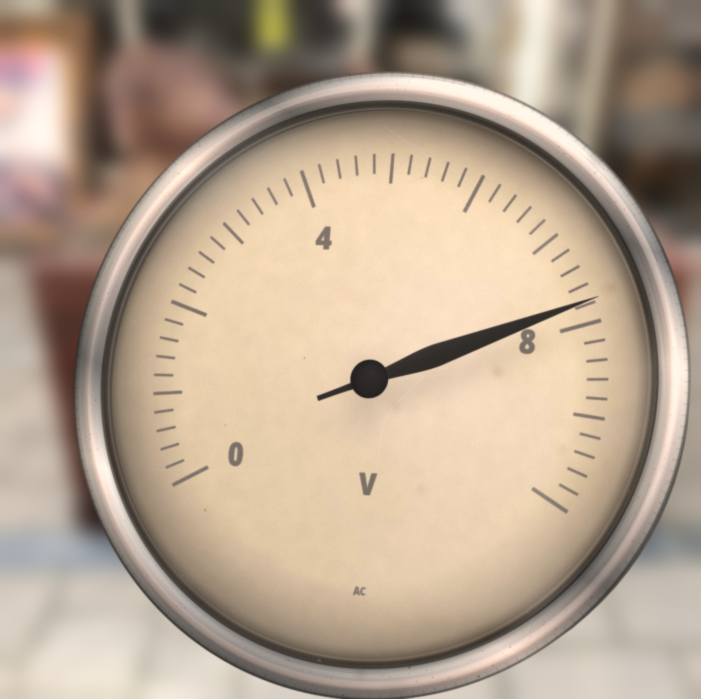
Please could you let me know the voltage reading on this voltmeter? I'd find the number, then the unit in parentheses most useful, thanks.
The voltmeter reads 7.8 (V)
